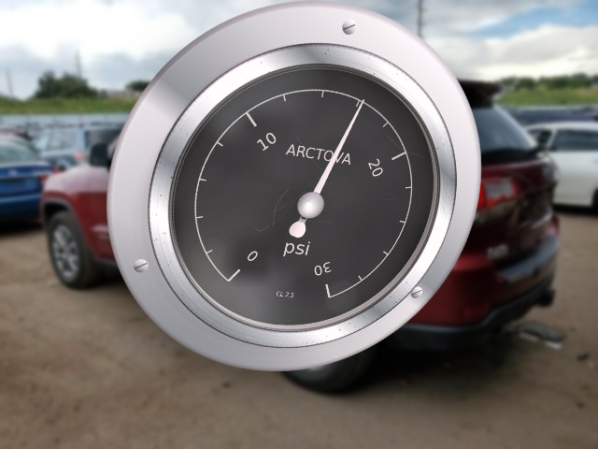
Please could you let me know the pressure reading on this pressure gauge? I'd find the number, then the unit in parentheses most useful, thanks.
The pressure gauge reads 16 (psi)
